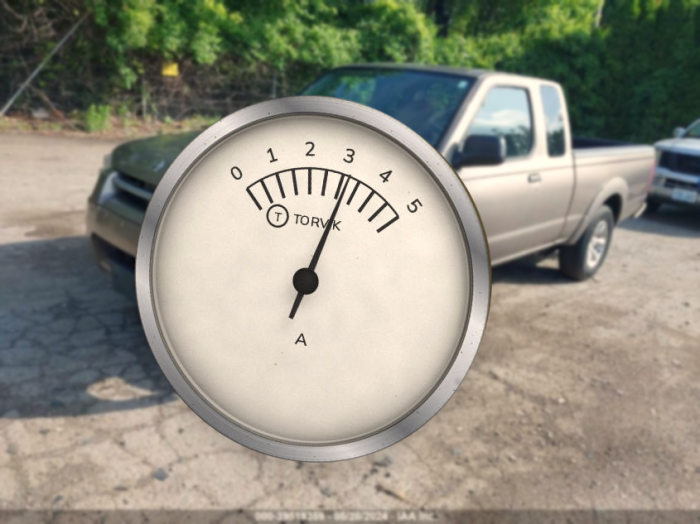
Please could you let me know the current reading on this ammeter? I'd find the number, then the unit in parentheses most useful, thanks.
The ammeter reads 3.25 (A)
